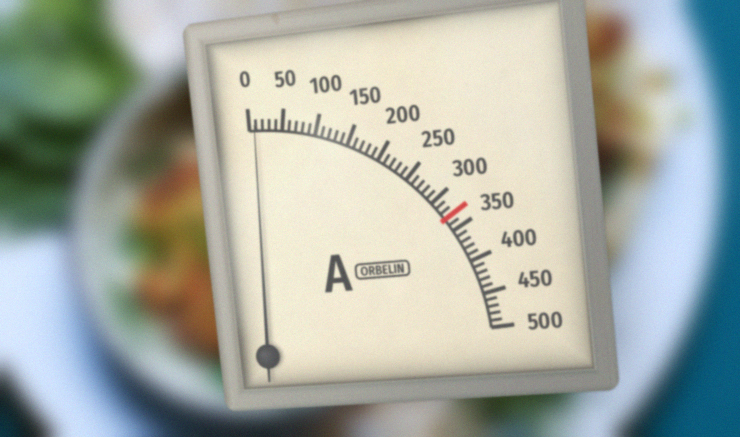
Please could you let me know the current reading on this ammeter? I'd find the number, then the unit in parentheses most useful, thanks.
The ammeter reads 10 (A)
